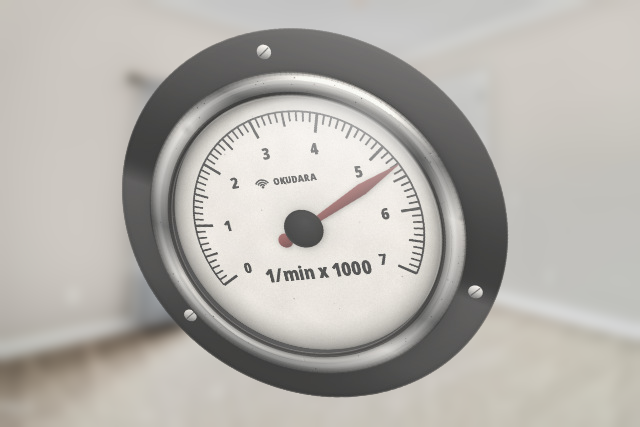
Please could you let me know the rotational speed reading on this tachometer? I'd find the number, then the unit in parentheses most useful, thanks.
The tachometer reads 5300 (rpm)
